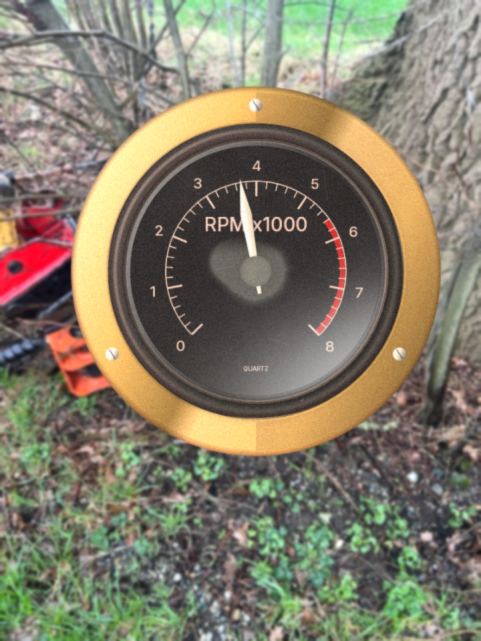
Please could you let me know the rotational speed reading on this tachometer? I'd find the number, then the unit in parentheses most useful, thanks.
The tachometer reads 3700 (rpm)
